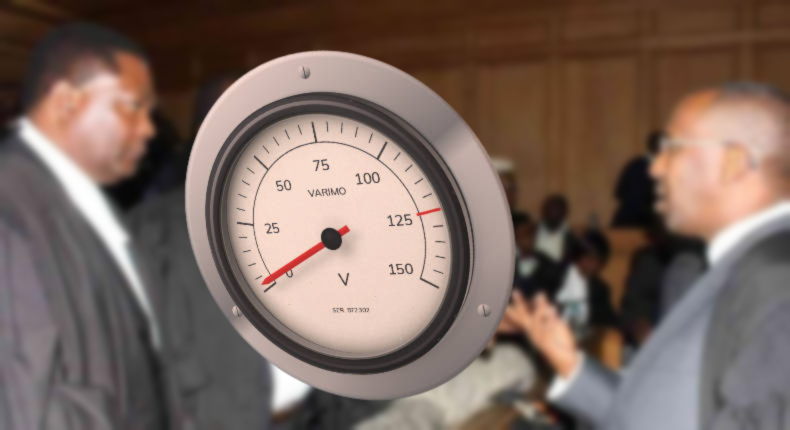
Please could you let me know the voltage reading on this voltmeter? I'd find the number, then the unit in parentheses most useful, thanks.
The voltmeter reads 2.5 (V)
